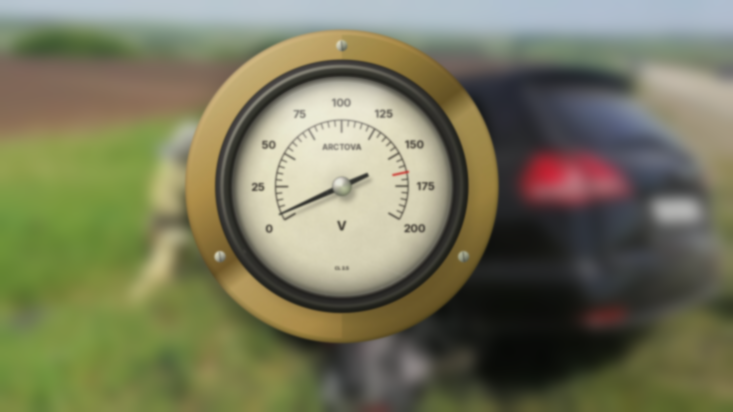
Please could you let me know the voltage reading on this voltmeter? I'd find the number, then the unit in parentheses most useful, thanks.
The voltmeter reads 5 (V)
